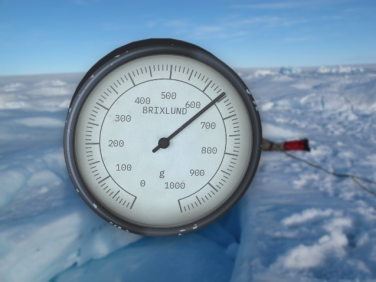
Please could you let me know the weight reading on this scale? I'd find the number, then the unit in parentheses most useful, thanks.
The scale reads 640 (g)
